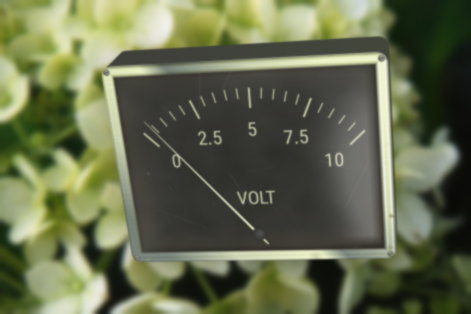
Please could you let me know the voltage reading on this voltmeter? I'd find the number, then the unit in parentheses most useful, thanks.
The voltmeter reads 0.5 (V)
